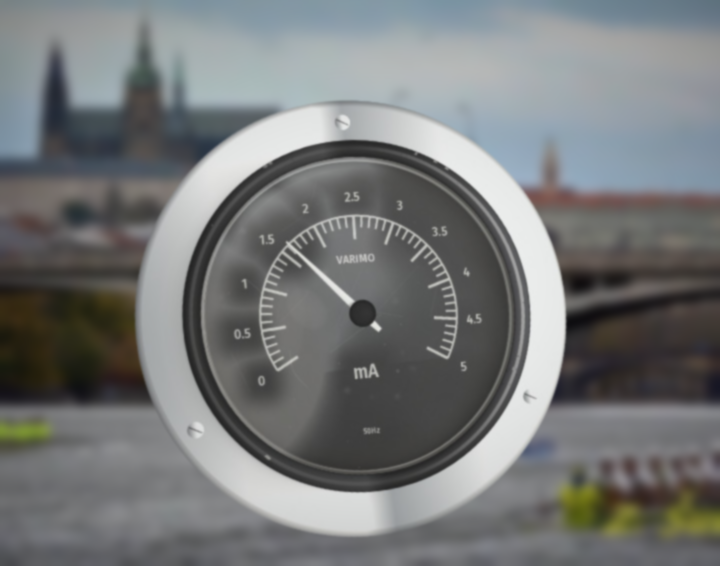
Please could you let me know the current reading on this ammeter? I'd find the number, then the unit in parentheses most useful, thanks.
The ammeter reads 1.6 (mA)
